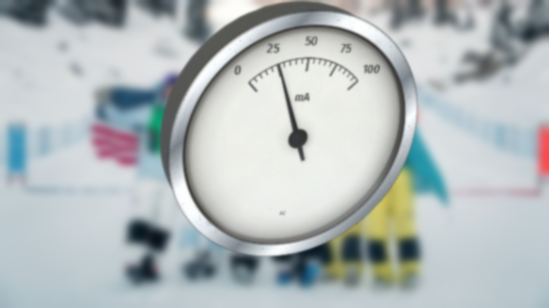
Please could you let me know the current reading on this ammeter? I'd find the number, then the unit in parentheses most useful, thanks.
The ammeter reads 25 (mA)
